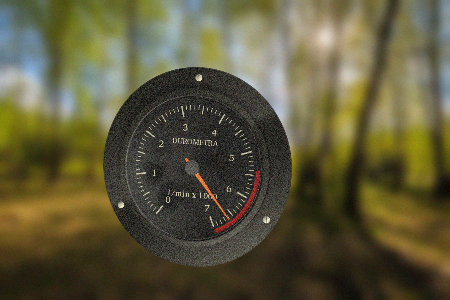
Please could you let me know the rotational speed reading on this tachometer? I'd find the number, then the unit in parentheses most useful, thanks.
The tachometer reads 6600 (rpm)
